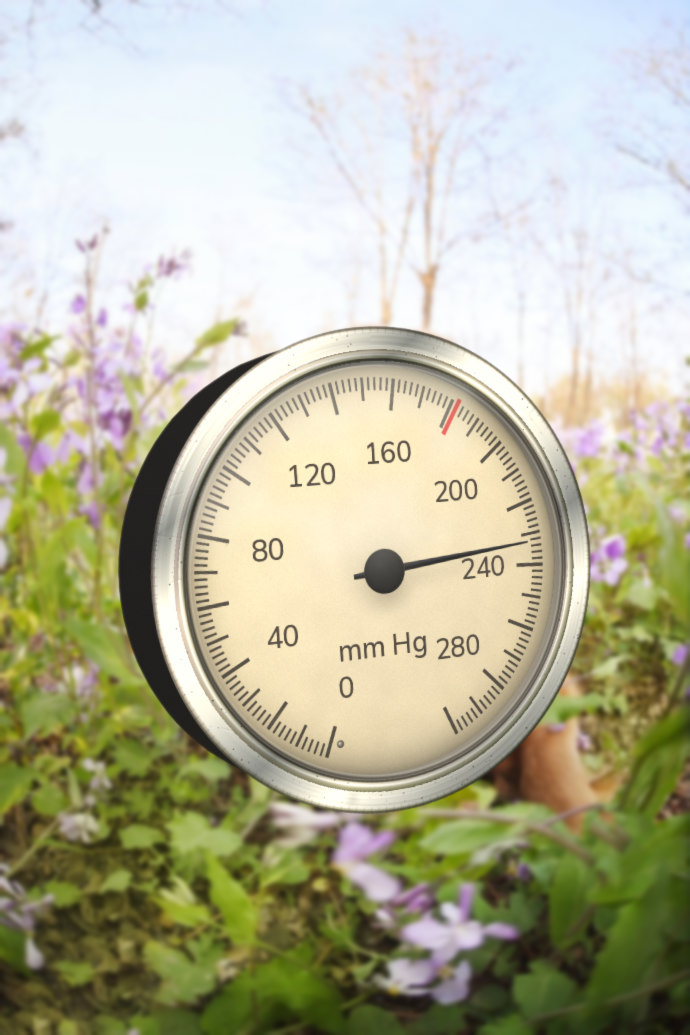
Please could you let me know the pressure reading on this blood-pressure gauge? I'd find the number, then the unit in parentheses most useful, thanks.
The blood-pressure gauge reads 232 (mmHg)
